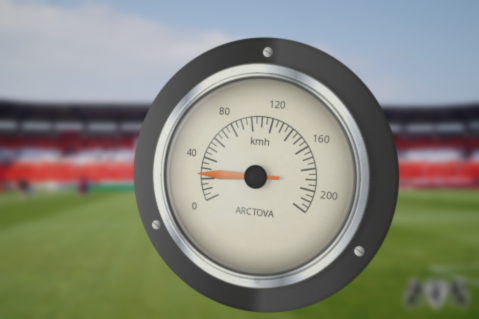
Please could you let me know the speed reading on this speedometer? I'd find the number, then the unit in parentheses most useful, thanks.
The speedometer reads 25 (km/h)
